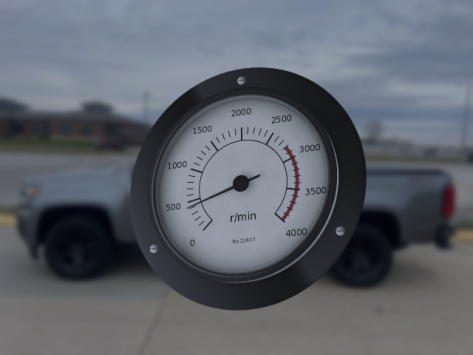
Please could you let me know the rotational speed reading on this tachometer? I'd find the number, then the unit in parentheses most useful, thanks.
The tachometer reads 400 (rpm)
